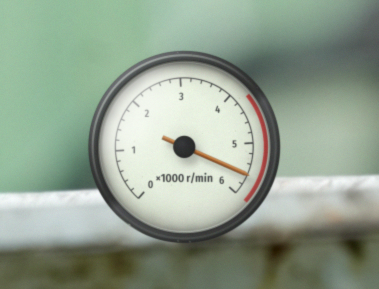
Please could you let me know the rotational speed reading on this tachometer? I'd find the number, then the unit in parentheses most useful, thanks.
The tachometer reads 5600 (rpm)
